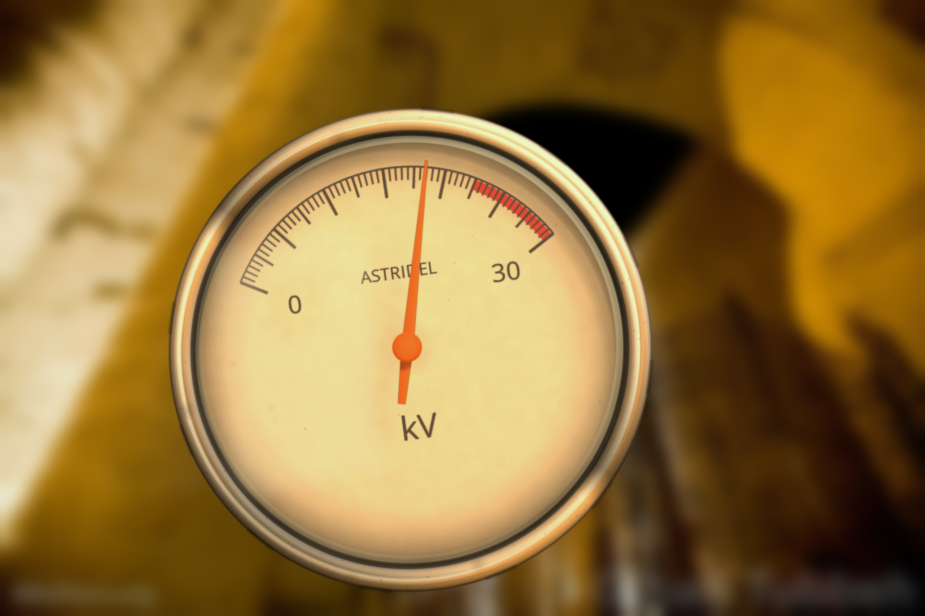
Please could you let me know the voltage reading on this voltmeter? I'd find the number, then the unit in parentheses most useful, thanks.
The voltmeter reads 18.5 (kV)
